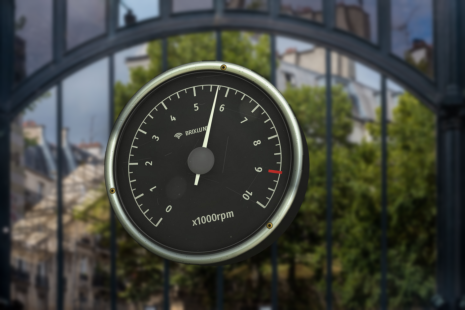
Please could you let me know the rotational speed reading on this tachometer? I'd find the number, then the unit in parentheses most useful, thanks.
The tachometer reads 5750 (rpm)
